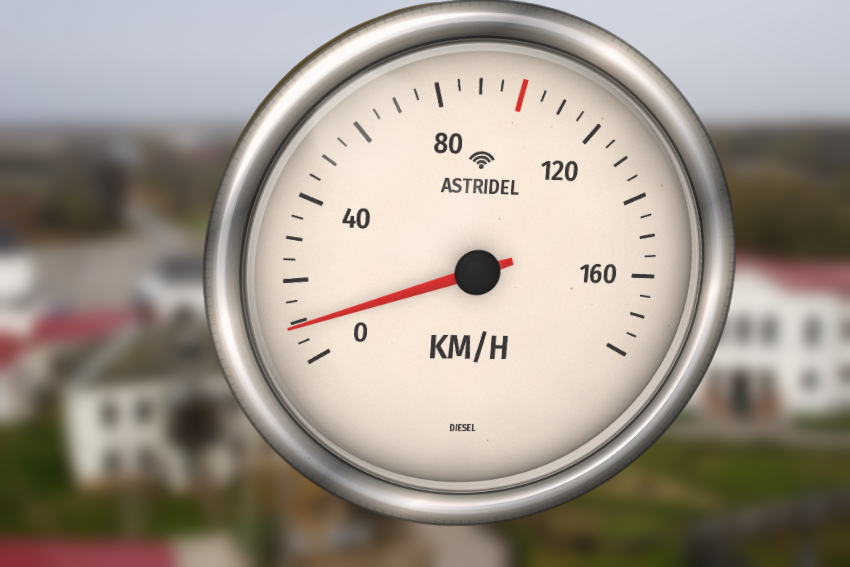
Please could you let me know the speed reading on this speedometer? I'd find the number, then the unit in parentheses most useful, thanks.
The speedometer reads 10 (km/h)
